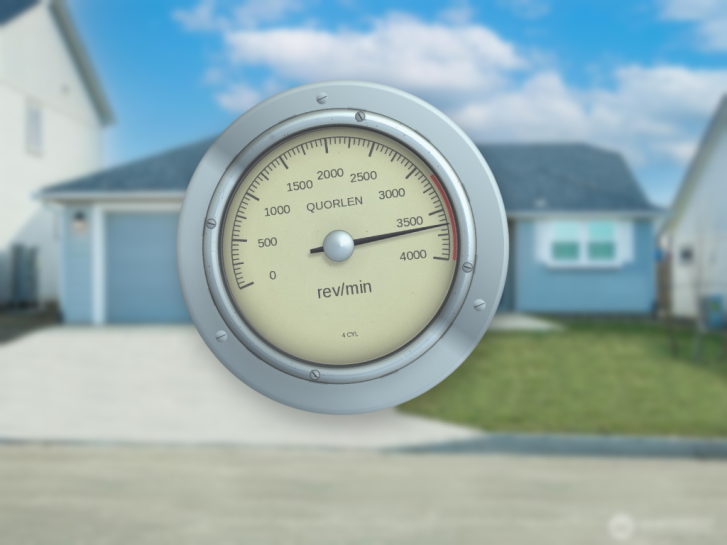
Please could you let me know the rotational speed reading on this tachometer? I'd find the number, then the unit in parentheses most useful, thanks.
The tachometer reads 3650 (rpm)
